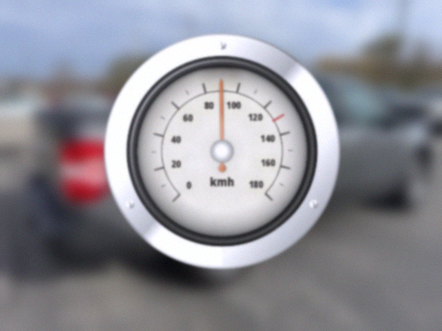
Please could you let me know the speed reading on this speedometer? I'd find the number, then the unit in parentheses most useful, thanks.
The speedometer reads 90 (km/h)
